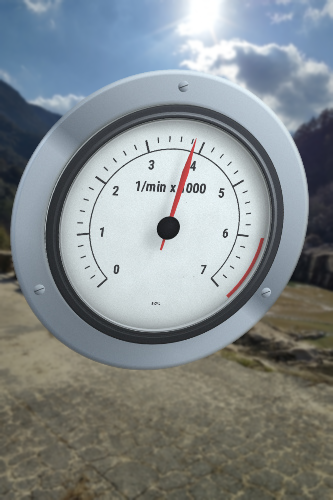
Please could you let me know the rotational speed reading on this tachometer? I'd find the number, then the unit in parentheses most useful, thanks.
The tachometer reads 3800 (rpm)
